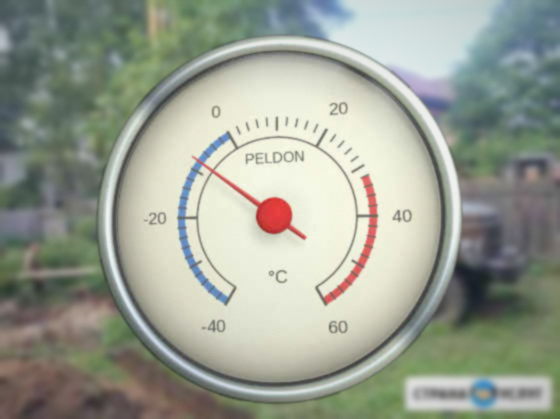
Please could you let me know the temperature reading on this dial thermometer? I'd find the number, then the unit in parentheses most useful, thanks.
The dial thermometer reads -8 (°C)
